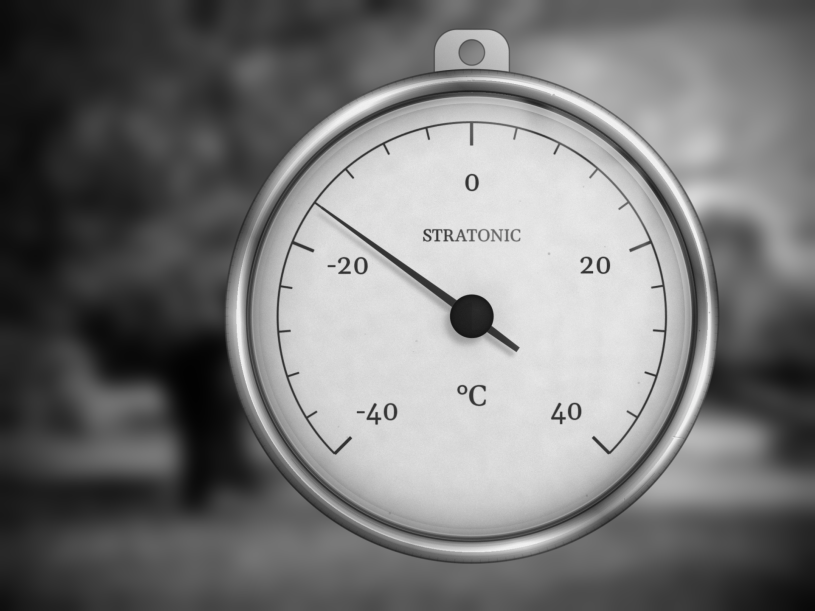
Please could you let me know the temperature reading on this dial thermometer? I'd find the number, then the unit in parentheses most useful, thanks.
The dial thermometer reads -16 (°C)
